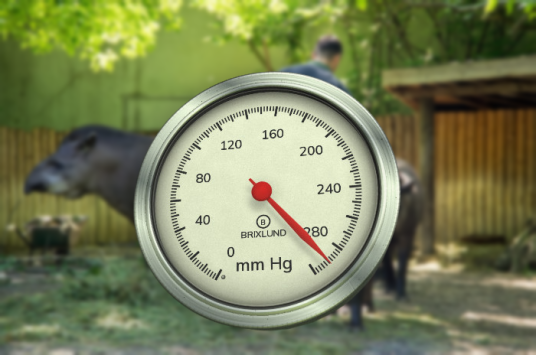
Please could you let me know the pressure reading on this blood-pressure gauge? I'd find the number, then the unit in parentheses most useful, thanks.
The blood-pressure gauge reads 290 (mmHg)
